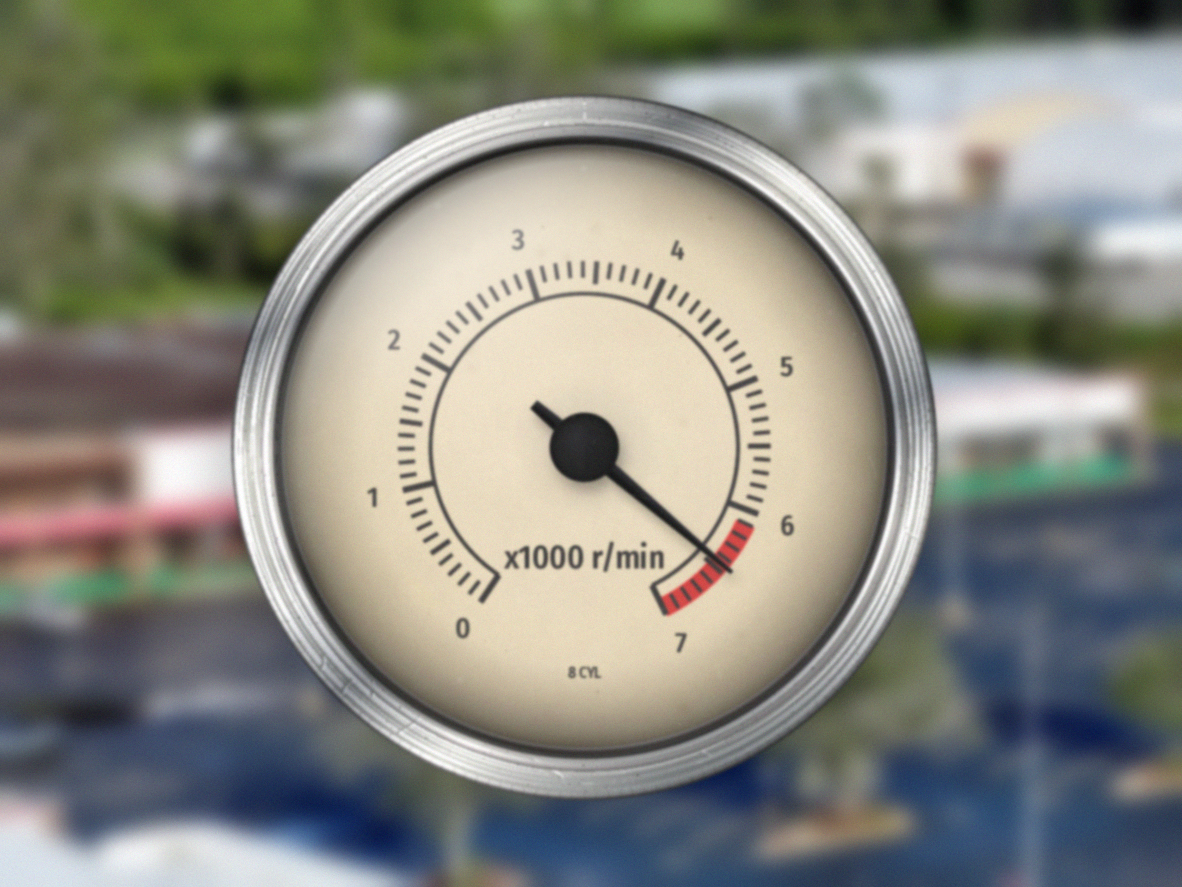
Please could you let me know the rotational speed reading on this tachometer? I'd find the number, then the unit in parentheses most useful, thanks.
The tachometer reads 6450 (rpm)
